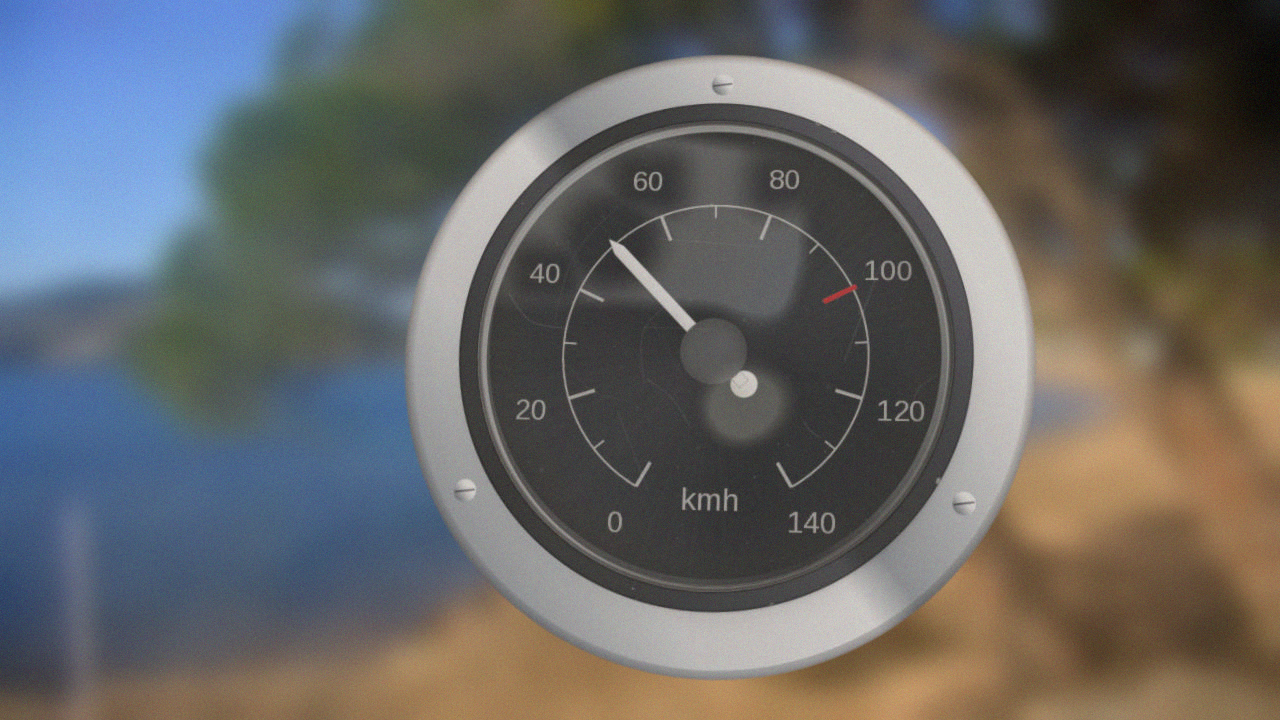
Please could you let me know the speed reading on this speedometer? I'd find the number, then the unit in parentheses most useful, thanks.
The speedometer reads 50 (km/h)
